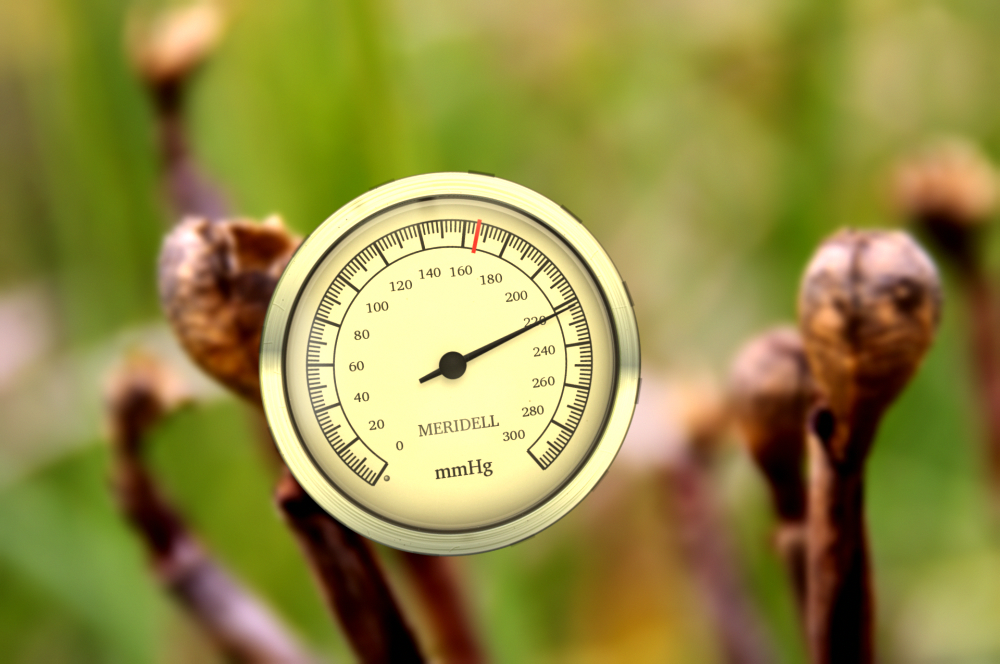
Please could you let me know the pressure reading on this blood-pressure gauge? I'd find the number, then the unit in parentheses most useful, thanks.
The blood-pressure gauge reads 222 (mmHg)
